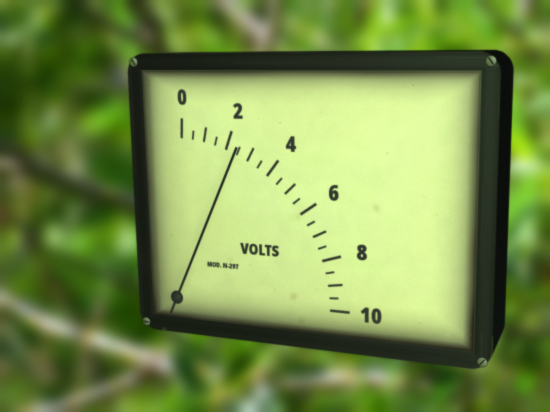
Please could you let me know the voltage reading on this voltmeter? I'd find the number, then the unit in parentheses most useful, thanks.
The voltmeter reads 2.5 (V)
